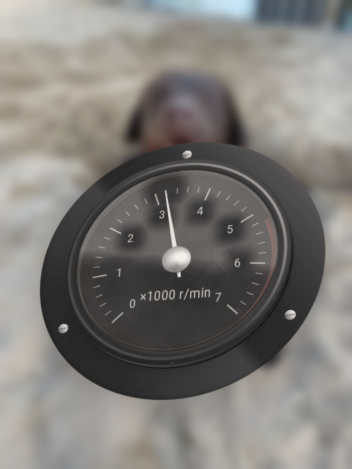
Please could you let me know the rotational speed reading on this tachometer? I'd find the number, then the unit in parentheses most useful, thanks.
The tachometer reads 3200 (rpm)
